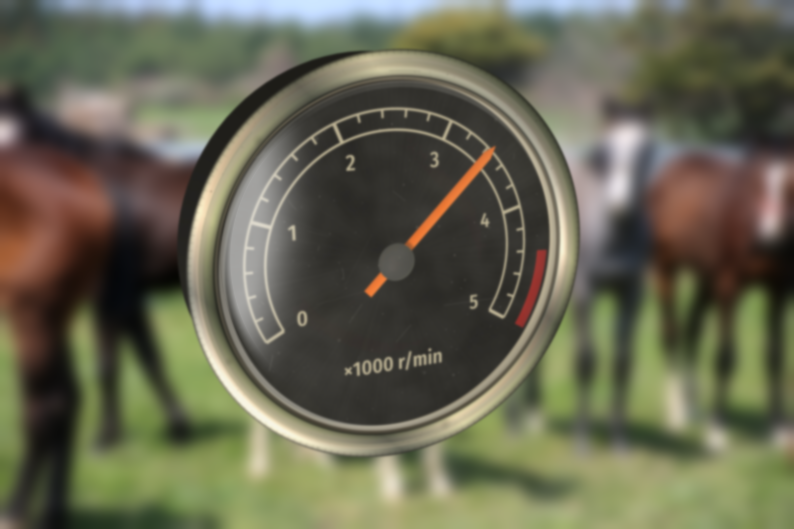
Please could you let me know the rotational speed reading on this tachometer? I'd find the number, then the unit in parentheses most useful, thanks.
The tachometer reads 3400 (rpm)
